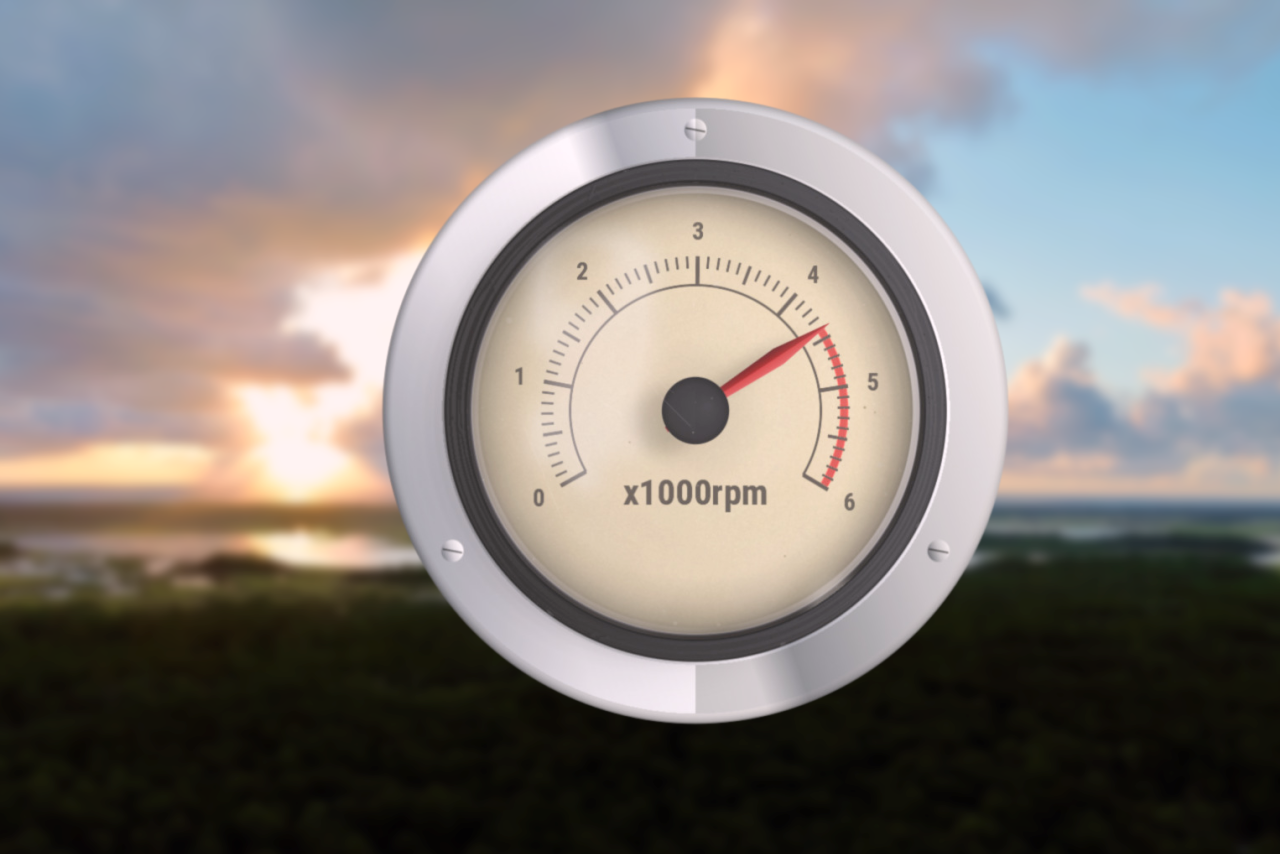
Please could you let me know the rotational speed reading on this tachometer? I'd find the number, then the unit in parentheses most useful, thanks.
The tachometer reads 4400 (rpm)
